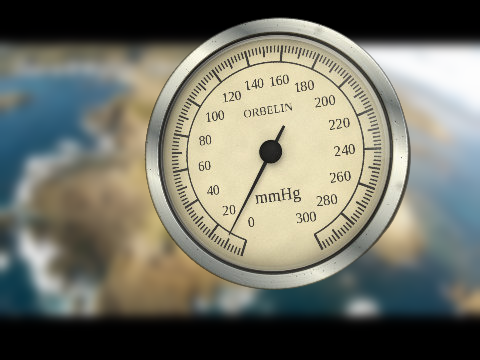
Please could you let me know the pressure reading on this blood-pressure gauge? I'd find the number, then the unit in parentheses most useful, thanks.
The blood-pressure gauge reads 10 (mmHg)
